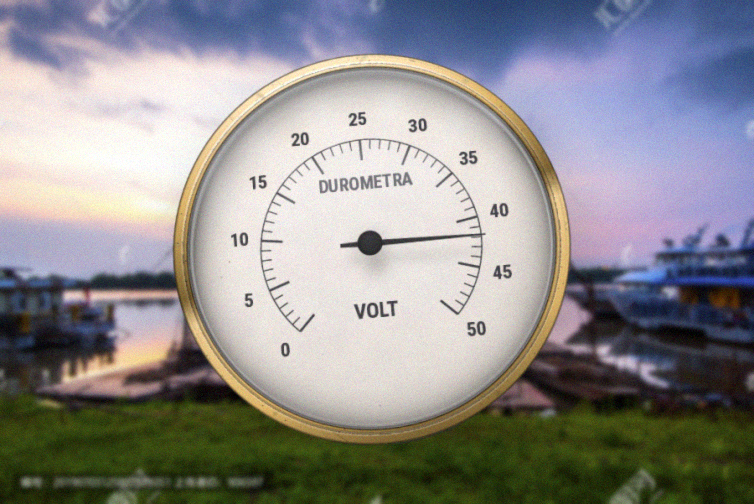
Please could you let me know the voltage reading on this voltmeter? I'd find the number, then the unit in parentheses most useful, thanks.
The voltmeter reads 42 (V)
